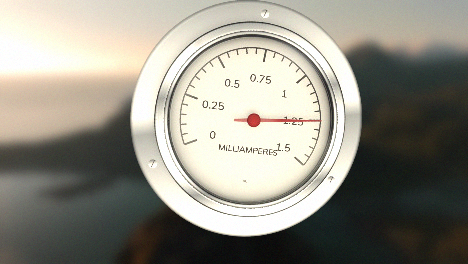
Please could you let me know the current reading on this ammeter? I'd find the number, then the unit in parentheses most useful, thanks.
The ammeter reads 1.25 (mA)
